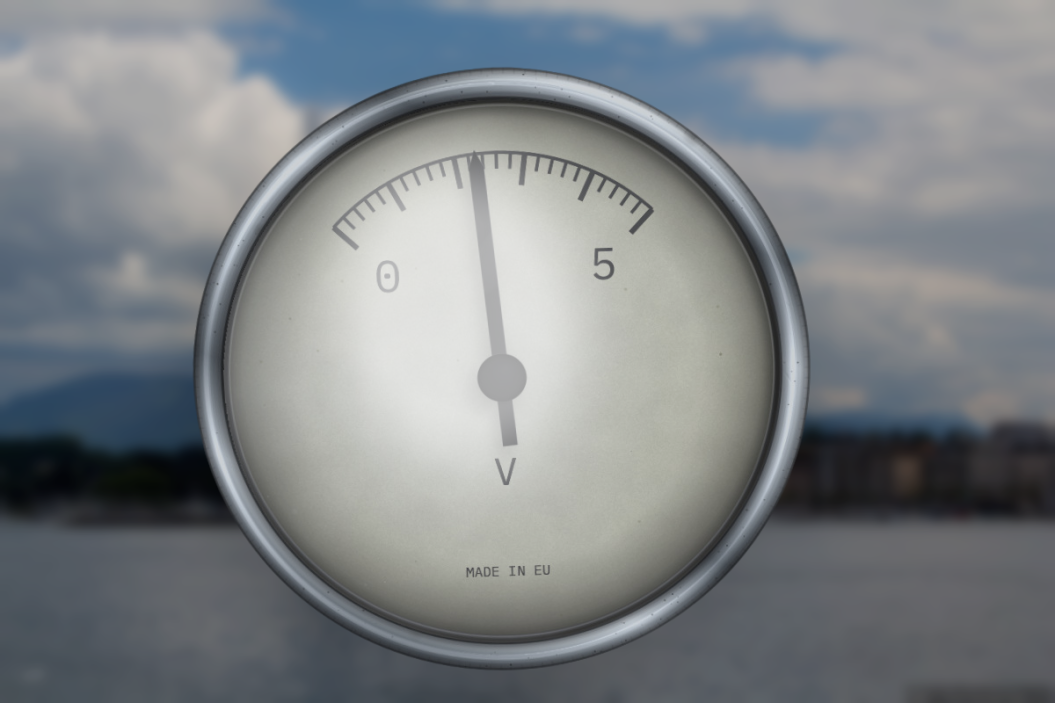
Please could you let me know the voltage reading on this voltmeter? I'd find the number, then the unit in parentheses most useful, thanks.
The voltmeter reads 2.3 (V)
